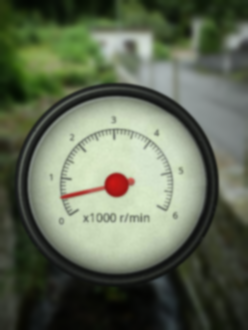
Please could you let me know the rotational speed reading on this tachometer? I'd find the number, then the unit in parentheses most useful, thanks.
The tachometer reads 500 (rpm)
